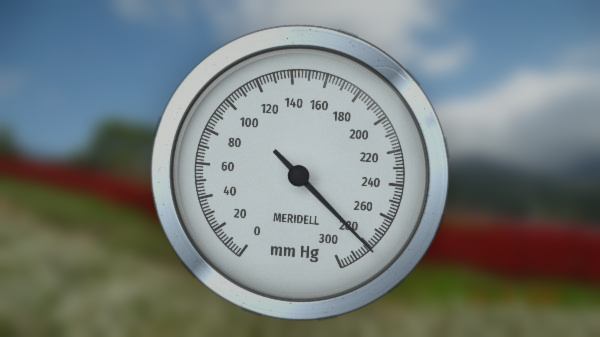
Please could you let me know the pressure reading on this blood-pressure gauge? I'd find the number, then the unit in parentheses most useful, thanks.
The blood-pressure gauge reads 280 (mmHg)
